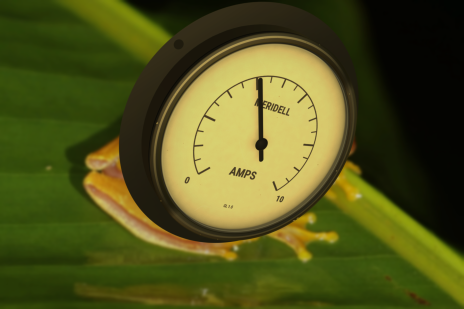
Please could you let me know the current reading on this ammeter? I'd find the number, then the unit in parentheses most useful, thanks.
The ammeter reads 4 (A)
